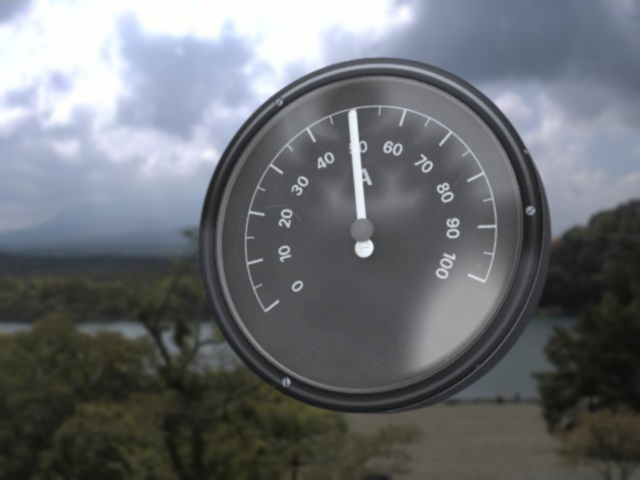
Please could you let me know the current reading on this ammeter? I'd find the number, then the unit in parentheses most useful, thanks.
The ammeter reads 50 (A)
